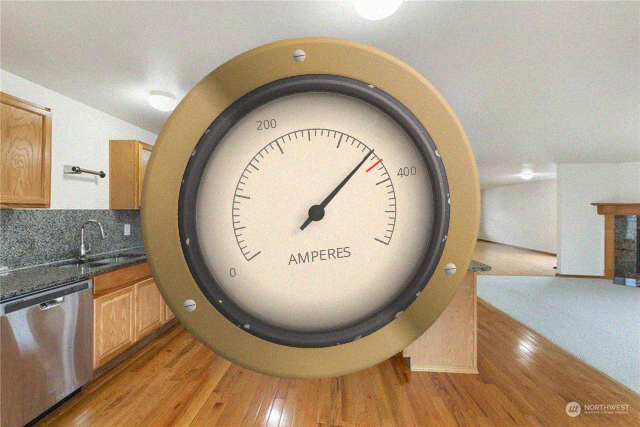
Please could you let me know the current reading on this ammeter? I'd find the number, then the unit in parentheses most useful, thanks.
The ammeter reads 350 (A)
